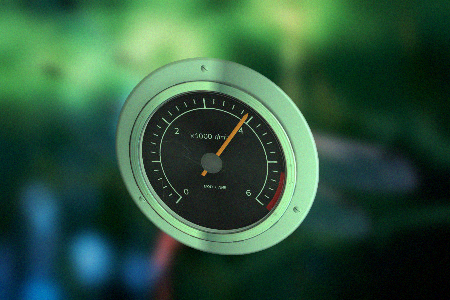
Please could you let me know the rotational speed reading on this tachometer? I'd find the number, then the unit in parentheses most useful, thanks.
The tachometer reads 3900 (rpm)
